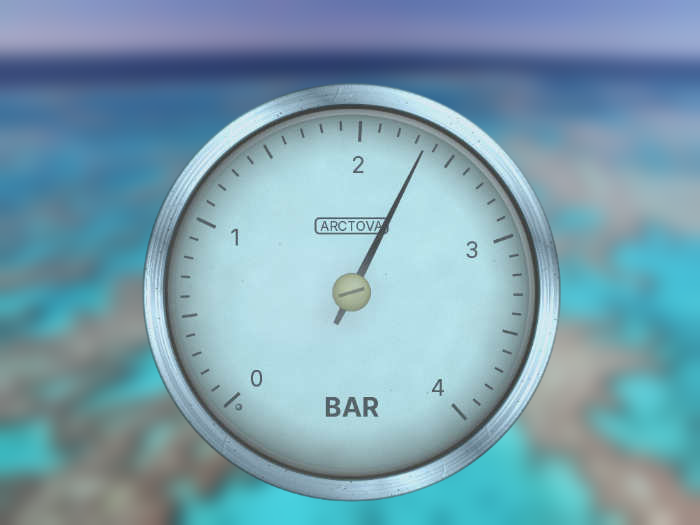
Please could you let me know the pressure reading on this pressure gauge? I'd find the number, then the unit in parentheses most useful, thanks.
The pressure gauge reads 2.35 (bar)
